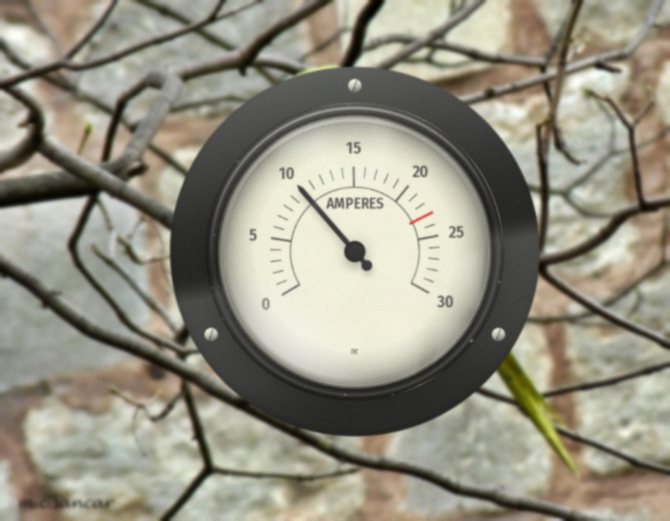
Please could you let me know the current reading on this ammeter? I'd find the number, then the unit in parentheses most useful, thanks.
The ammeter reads 10 (A)
